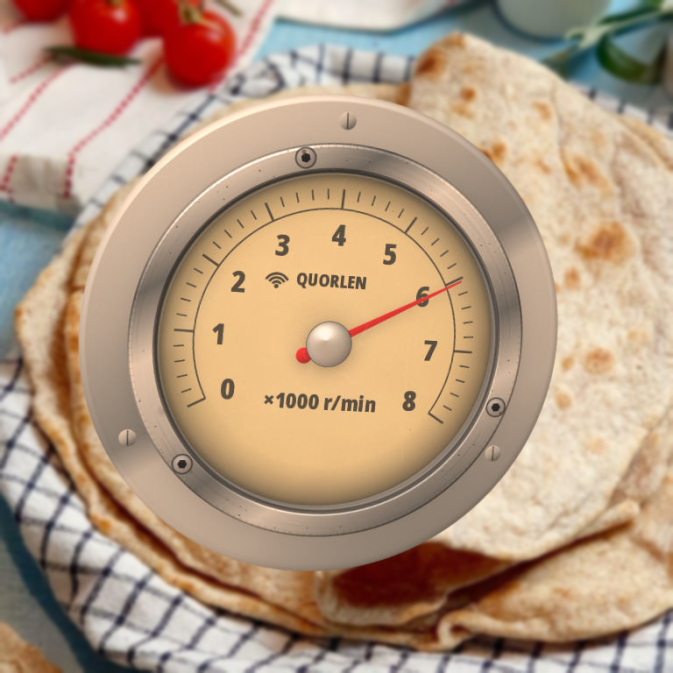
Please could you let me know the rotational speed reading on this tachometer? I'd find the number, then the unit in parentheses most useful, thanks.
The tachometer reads 6000 (rpm)
